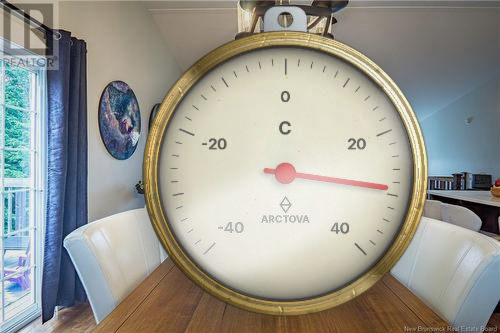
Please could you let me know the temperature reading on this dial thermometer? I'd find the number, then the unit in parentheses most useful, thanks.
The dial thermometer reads 29 (°C)
